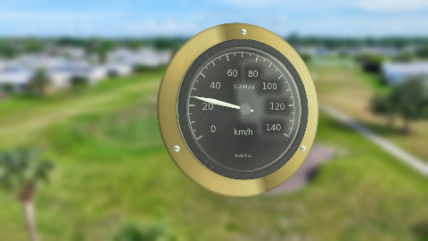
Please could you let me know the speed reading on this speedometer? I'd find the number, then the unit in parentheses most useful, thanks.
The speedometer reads 25 (km/h)
